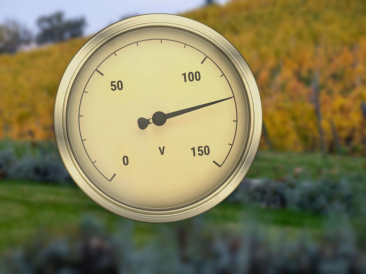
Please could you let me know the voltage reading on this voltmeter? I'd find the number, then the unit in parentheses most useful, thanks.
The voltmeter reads 120 (V)
